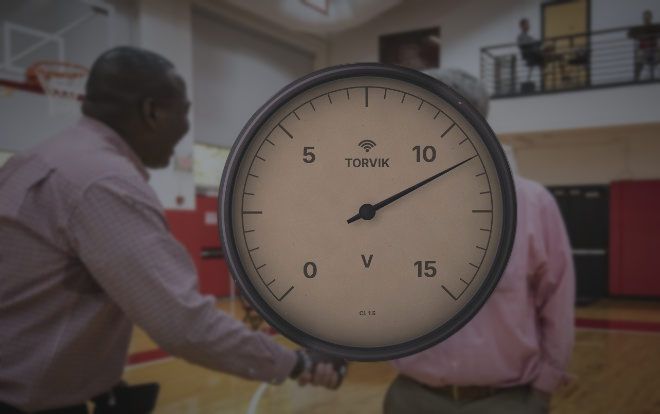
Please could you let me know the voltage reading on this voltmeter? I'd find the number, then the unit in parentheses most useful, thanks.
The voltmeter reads 11 (V)
